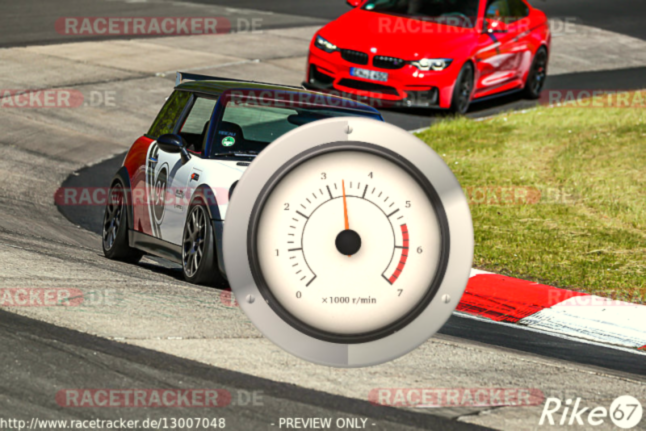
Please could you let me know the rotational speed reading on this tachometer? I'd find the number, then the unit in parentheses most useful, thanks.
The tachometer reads 3400 (rpm)
